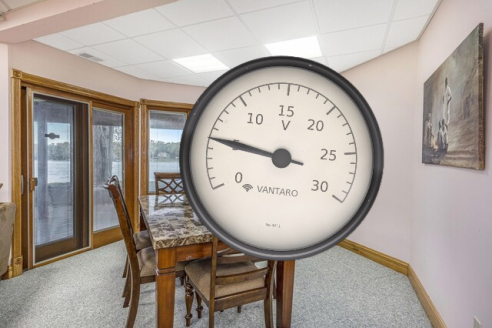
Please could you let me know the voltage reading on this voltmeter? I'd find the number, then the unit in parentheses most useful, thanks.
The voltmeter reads 5 (V)
